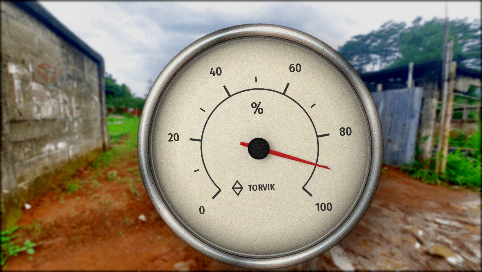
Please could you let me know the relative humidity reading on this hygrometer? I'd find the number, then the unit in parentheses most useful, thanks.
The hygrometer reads 90 (%)
